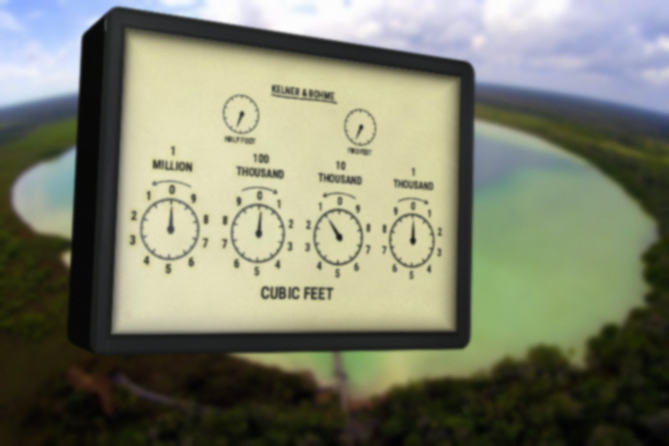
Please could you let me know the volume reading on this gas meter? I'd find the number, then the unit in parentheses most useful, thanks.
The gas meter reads 1000 (ft³)
